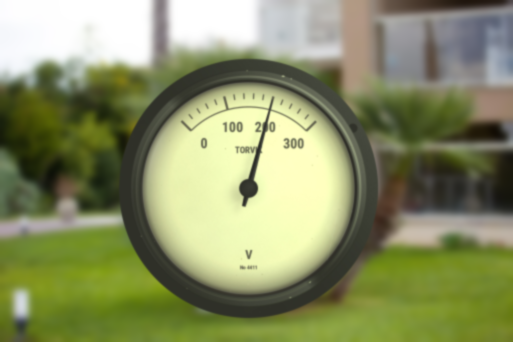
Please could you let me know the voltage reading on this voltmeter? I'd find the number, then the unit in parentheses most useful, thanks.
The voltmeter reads 200 (V)
